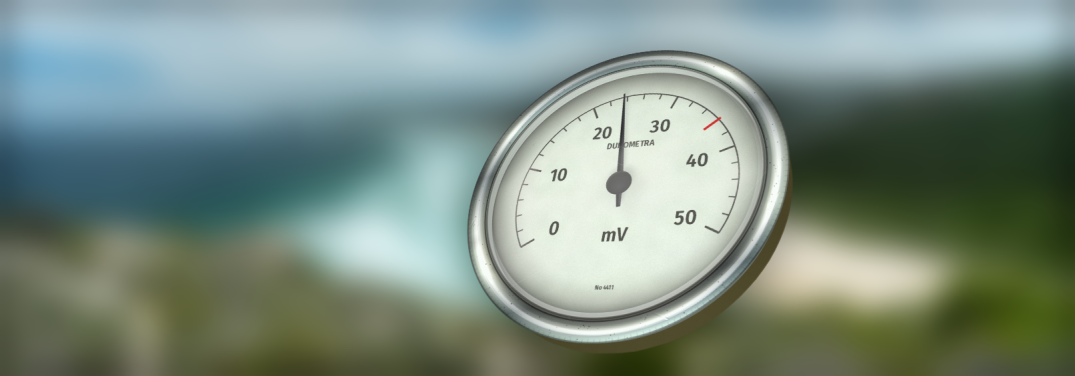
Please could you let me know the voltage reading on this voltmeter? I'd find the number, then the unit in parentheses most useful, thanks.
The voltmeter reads 24 (mV)
